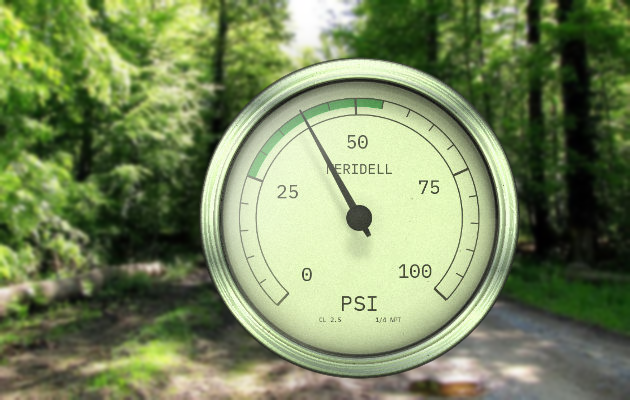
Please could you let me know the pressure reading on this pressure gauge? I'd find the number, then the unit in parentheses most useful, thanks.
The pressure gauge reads 40 (psi)
